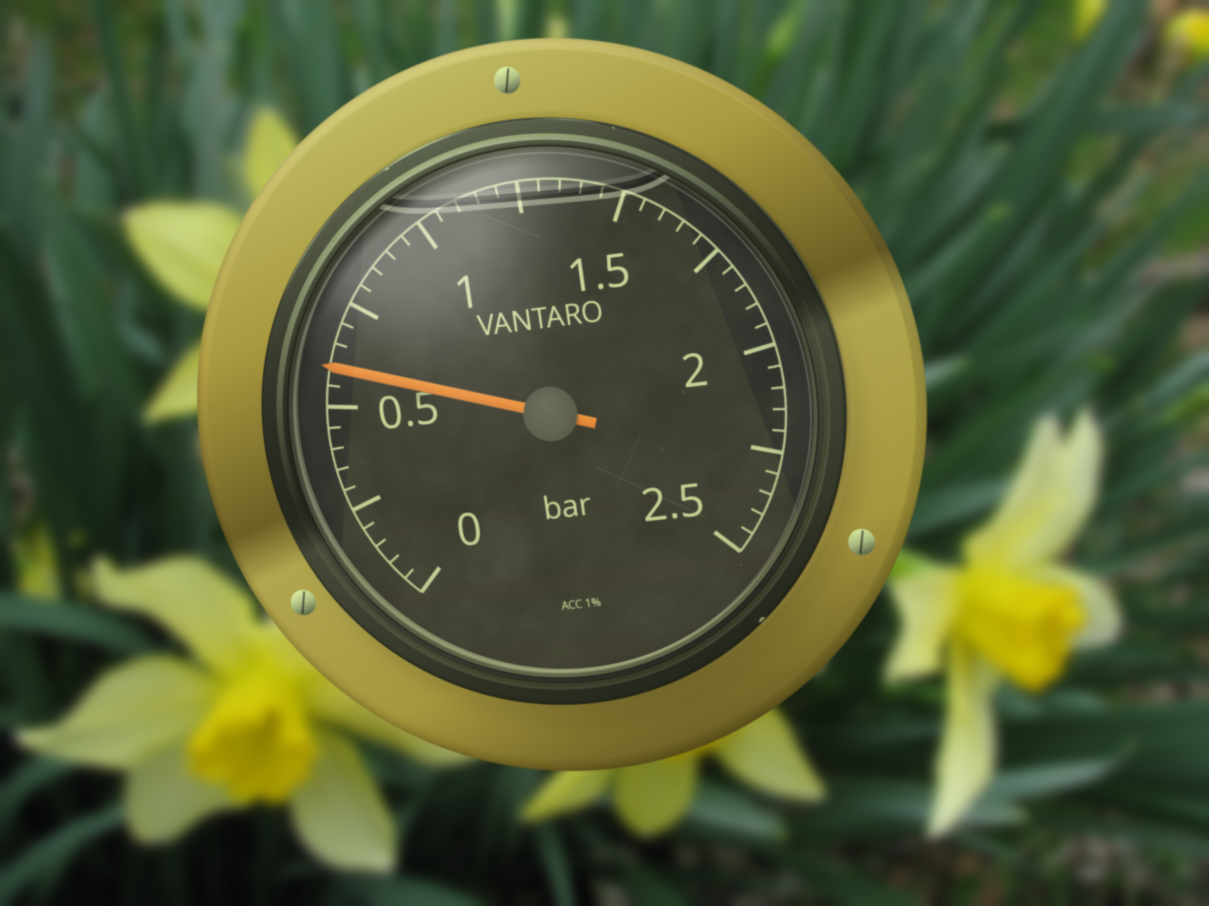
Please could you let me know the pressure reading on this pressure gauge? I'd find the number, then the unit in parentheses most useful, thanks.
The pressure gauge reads 0.6 (bar)
